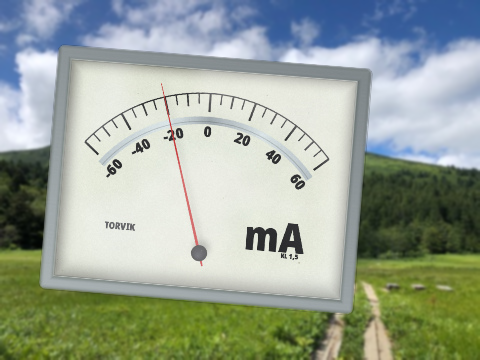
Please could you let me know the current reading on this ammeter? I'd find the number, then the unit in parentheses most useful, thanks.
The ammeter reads -20 (mA)
